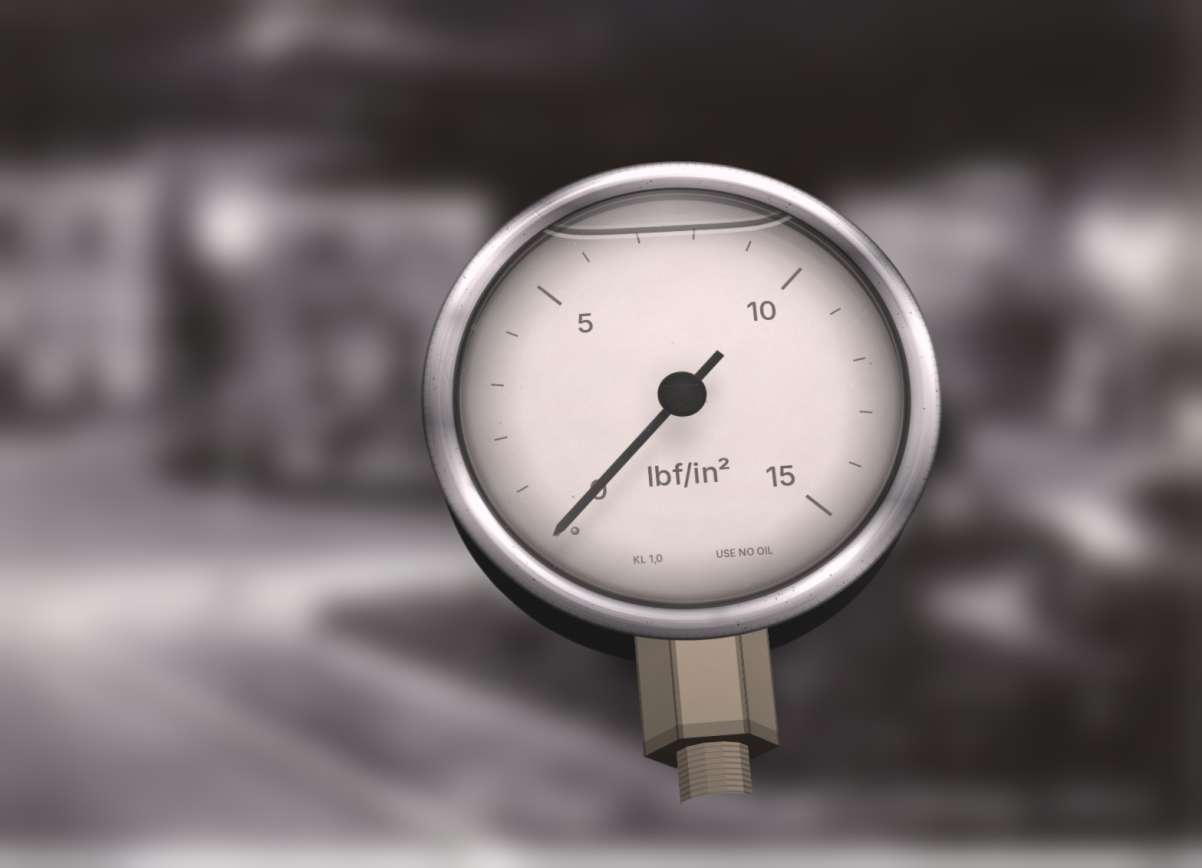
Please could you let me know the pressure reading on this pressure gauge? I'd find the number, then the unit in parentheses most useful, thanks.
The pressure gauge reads 0 (psi)
